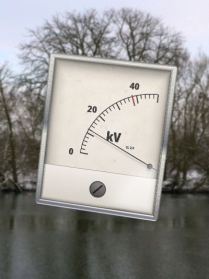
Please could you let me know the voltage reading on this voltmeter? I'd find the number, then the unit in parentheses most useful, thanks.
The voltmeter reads 12 (kV)
